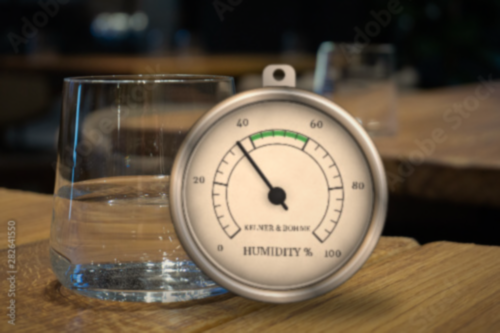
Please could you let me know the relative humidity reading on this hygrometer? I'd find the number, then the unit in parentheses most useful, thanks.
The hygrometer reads 36 (%)
